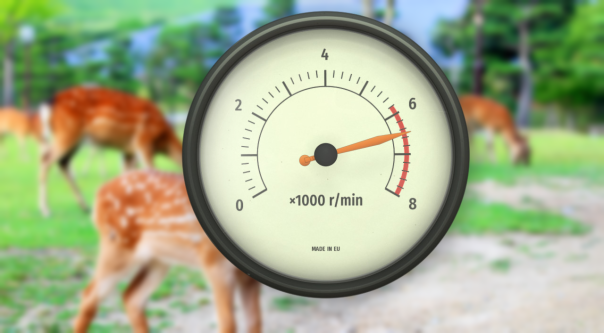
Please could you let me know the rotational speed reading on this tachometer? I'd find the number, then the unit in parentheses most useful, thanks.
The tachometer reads 6500 (rpm)
